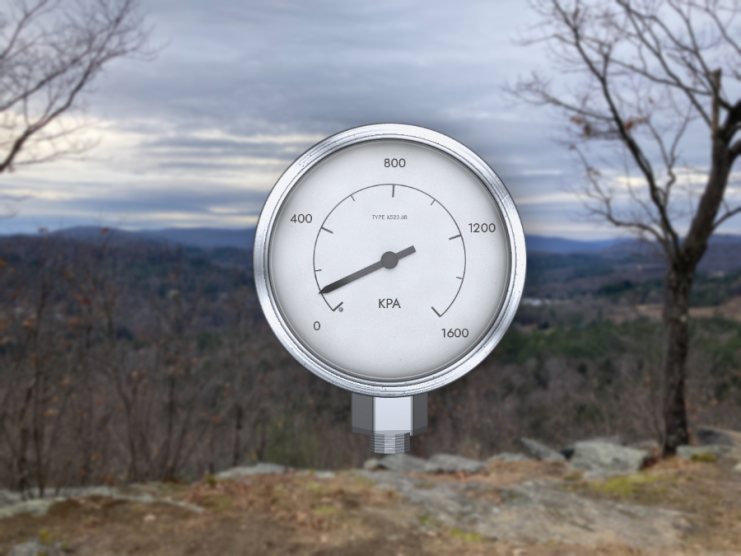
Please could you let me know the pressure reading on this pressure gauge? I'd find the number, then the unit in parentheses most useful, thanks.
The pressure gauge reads 100 (kPa)
